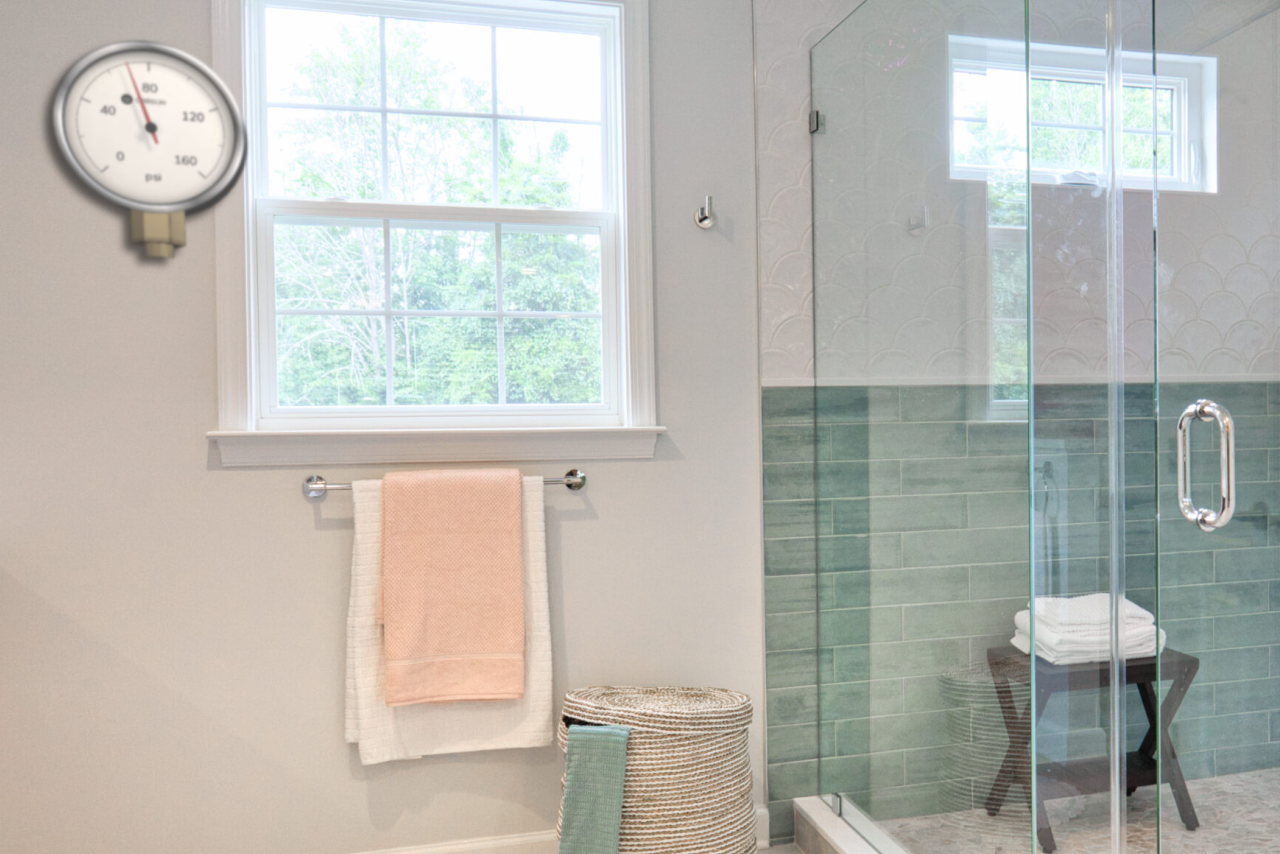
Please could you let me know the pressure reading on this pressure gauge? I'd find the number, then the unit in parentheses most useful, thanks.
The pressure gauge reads 70 (psi)
